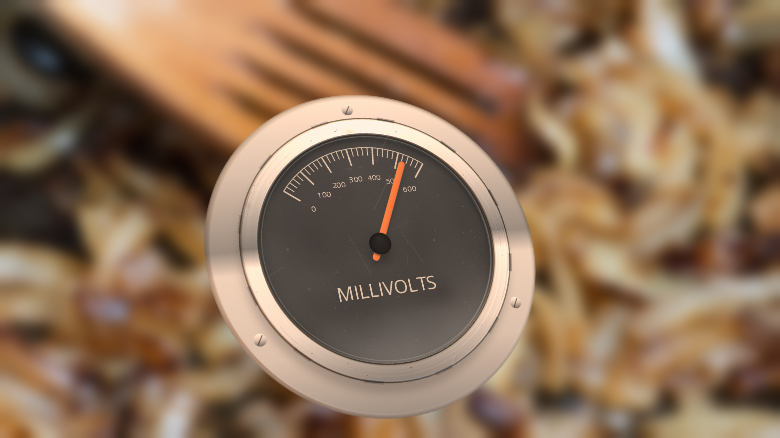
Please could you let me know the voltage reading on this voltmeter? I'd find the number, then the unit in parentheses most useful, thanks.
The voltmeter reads 520 (mV)
